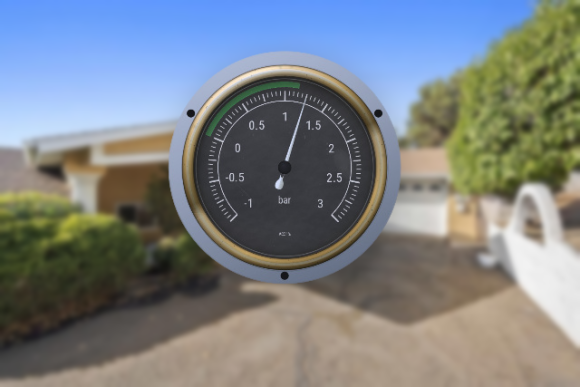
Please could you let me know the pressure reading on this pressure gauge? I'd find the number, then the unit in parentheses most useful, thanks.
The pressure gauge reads 1.25 (bar)
